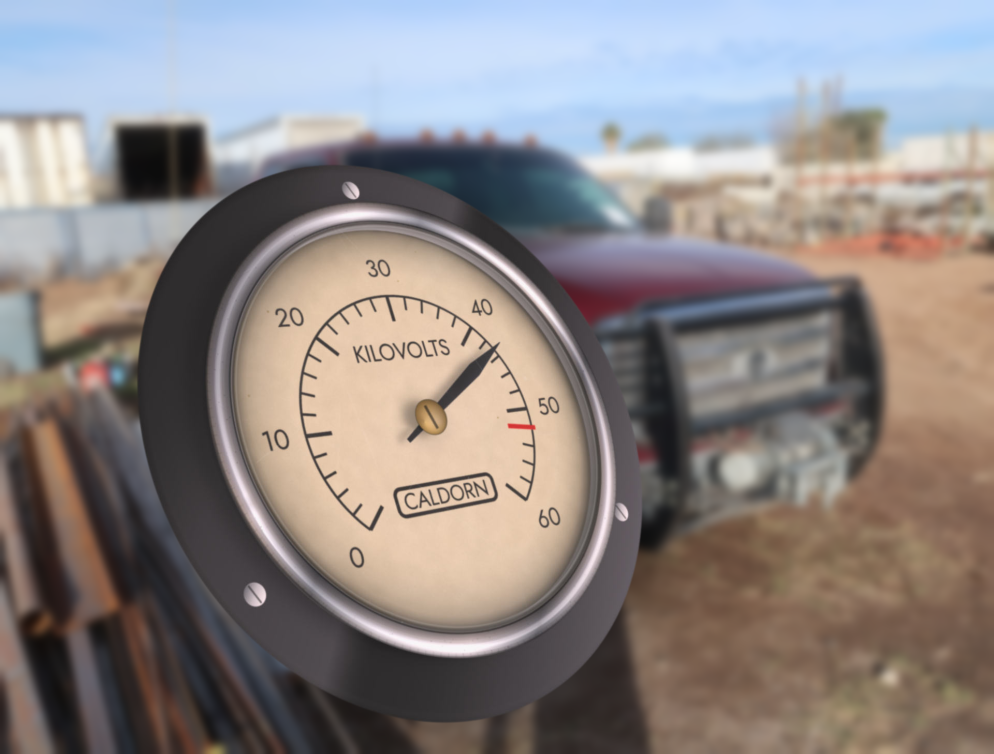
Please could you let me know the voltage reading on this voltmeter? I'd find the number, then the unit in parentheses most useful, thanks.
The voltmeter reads 43 (kV)
